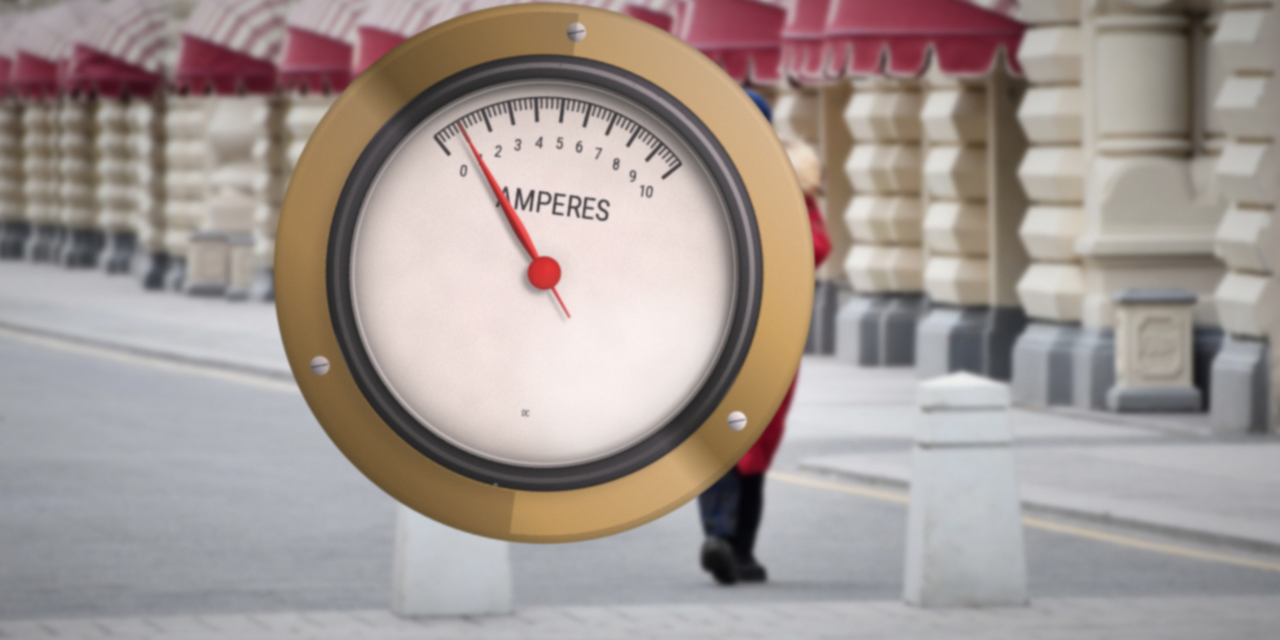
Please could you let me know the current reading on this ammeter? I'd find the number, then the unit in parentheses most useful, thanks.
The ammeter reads 1 (A)
